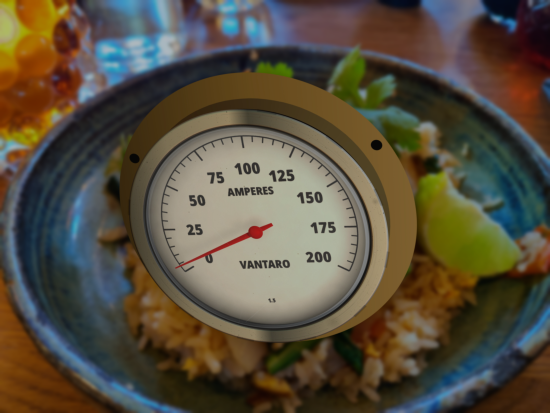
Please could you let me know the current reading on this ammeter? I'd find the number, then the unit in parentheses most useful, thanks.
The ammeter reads 5 (A)
